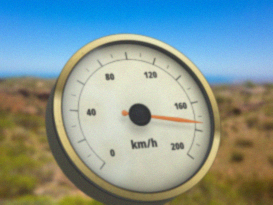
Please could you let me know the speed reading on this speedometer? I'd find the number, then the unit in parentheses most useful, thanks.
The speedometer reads 175 (km/h)
